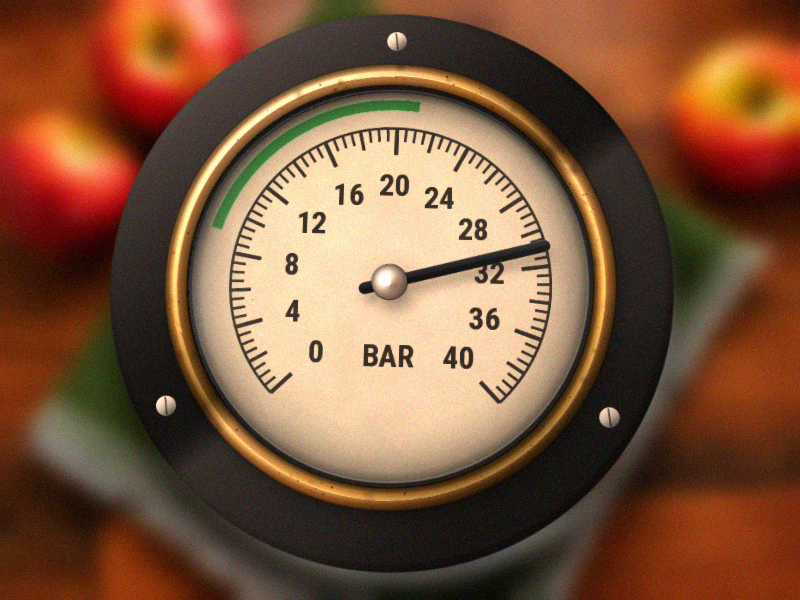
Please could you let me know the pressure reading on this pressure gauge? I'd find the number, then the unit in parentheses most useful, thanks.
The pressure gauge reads 31 (bar)
